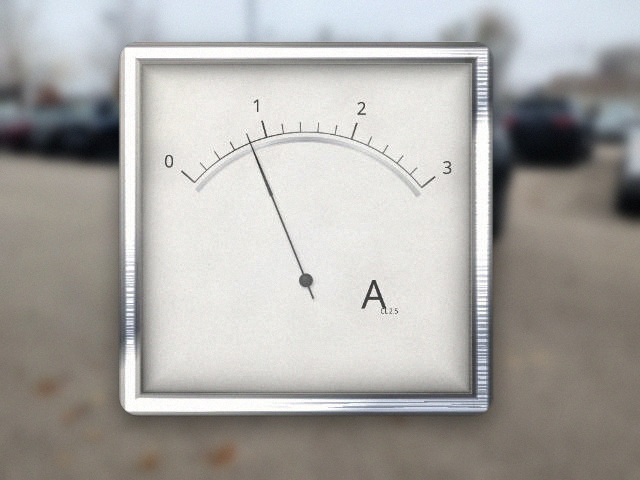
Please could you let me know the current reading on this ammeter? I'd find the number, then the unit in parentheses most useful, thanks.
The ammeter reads 0.8 (A)
